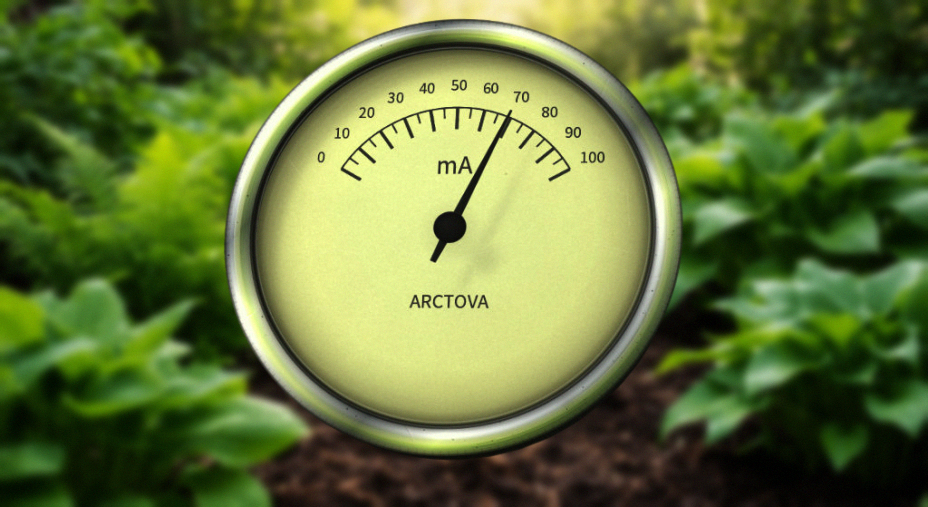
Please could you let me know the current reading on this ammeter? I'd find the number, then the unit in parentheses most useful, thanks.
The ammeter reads 70 (mA)
